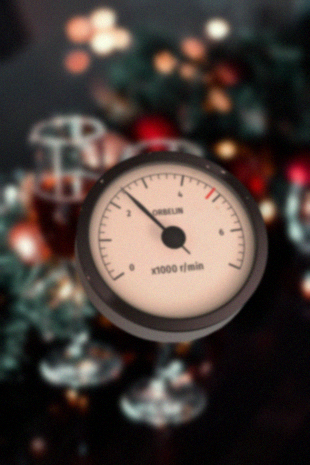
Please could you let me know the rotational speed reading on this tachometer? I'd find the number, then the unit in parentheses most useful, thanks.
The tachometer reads 2400 (rpm)
